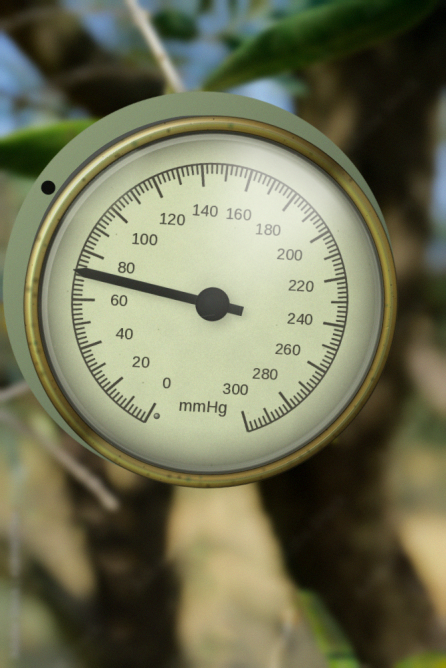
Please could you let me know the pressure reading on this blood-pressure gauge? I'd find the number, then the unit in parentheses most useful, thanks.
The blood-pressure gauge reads 72 (mmHg)
